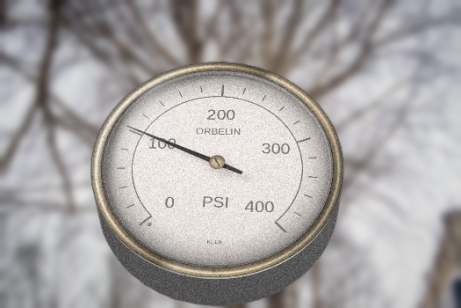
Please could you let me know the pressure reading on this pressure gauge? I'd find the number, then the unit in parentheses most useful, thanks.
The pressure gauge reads 100 (psi)
